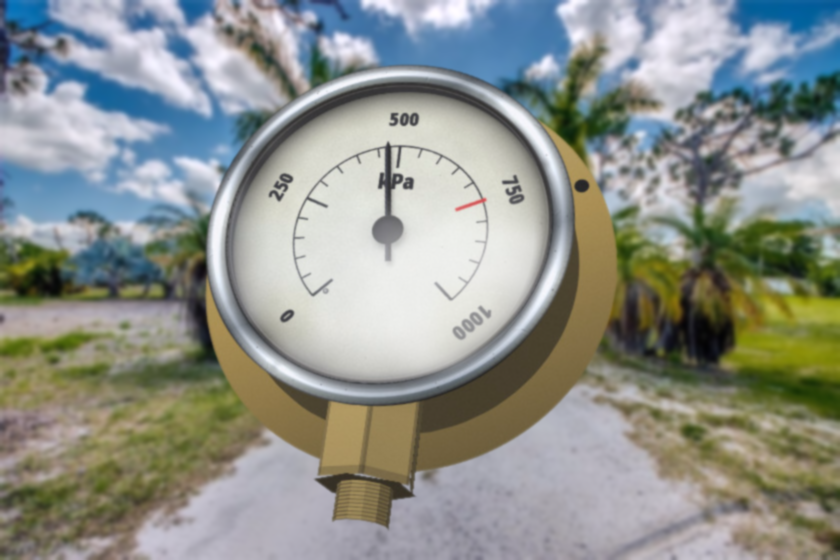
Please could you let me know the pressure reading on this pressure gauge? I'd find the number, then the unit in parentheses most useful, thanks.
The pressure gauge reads 475 (kPa)
